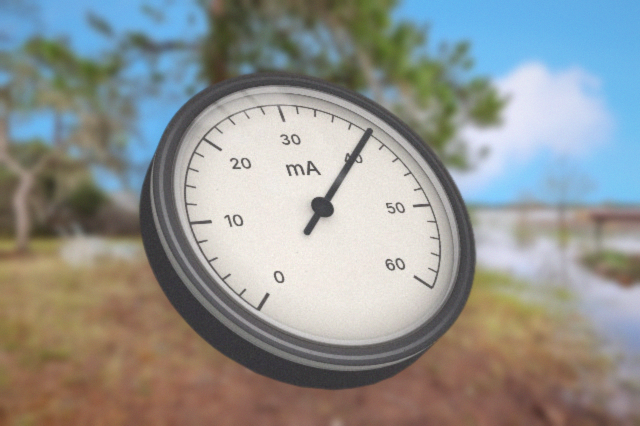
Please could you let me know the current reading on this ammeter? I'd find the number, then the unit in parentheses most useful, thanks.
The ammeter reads 40 (mA)
